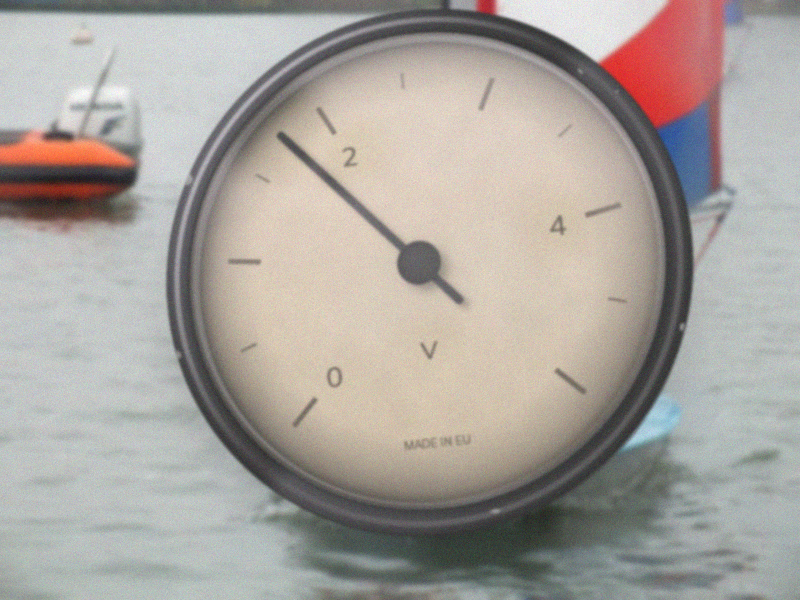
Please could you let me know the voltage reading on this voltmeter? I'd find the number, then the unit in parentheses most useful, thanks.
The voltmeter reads 1.75 (V)
